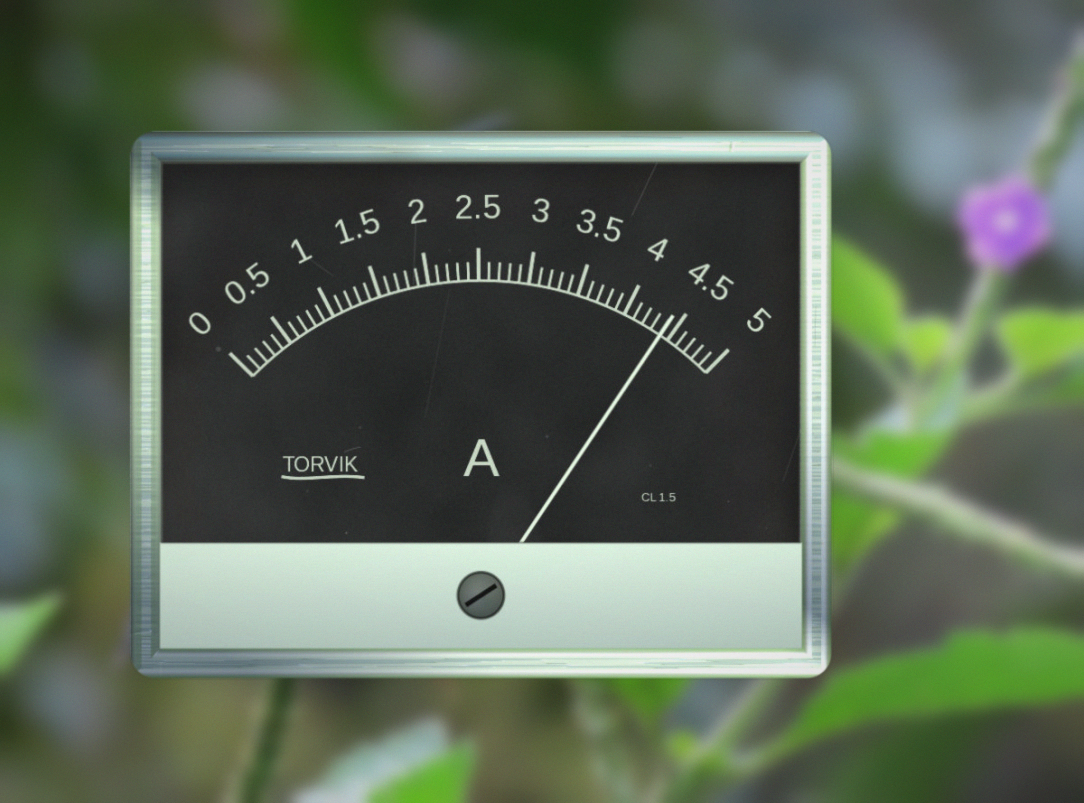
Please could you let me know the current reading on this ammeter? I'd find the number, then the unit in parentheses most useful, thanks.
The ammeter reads 4.4 (A)
